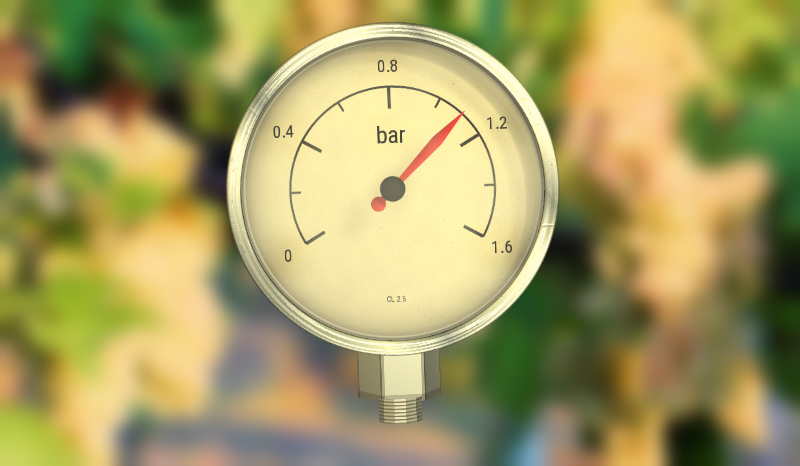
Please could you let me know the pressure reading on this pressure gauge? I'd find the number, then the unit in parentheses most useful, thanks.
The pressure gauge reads 1.1 (bar)
